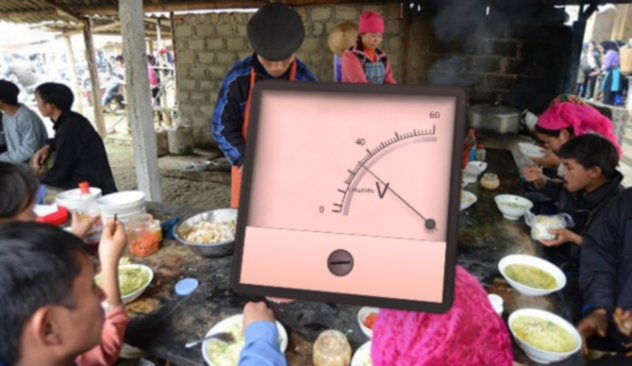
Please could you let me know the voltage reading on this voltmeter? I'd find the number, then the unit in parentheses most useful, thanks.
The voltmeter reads 35 (V)
